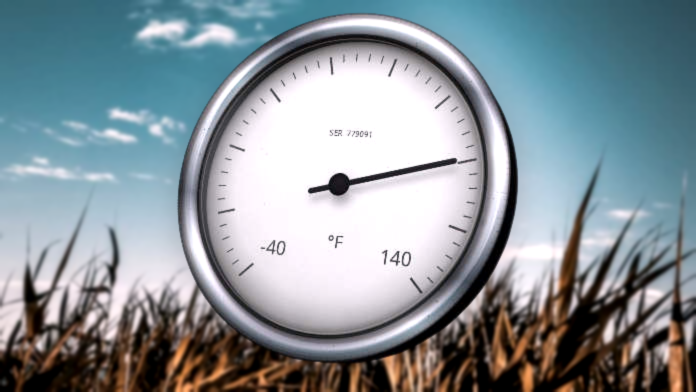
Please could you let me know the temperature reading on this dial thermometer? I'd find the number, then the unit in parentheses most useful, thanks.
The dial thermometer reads 100 (°F)
